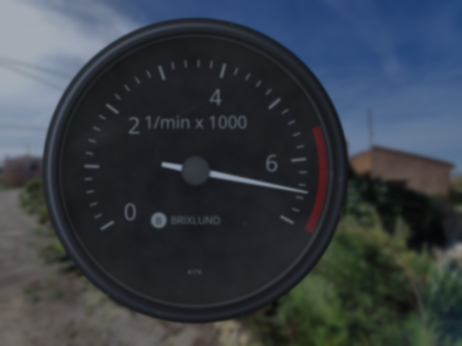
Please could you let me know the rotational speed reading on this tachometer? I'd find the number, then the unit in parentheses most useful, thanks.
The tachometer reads 6500 (rpm)
